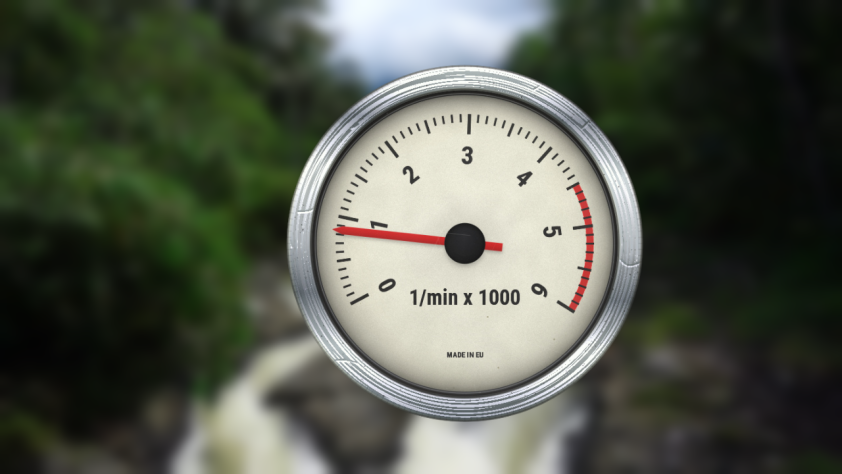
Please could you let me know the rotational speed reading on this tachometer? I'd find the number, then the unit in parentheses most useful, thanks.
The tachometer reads 850 (rpm)
